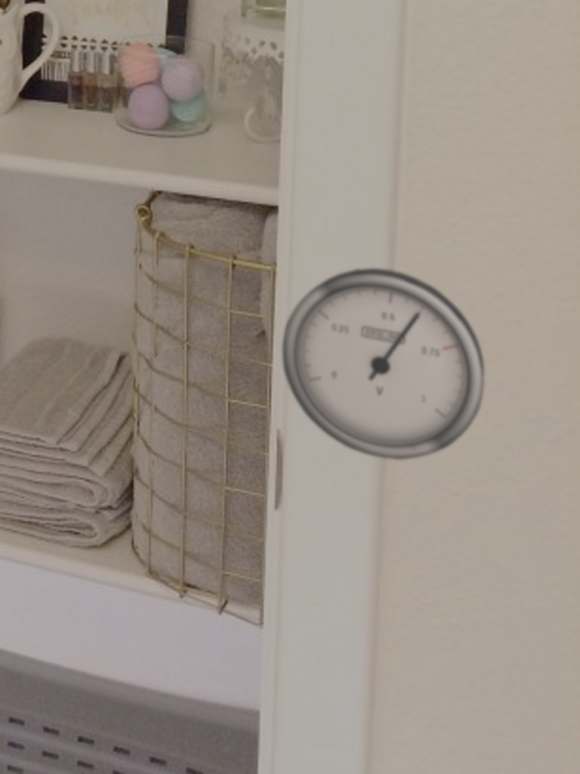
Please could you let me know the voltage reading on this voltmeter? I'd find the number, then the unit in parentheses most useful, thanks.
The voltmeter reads 0.6 (V)
